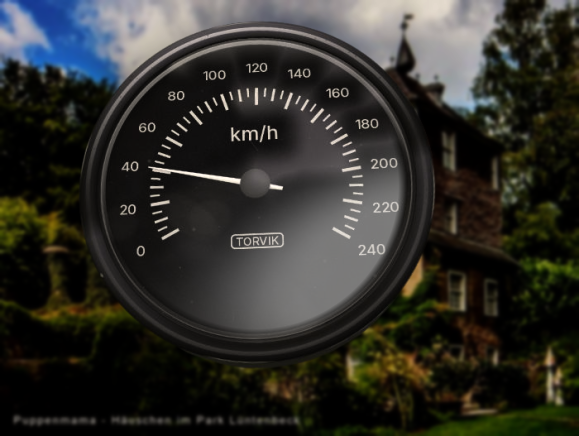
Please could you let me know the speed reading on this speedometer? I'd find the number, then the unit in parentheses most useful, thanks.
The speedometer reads 40 (km/h)
